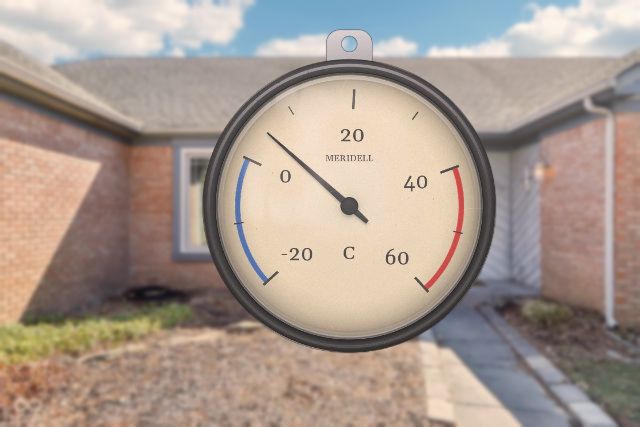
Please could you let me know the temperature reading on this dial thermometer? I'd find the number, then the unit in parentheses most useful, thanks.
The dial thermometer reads 5 (°C)
